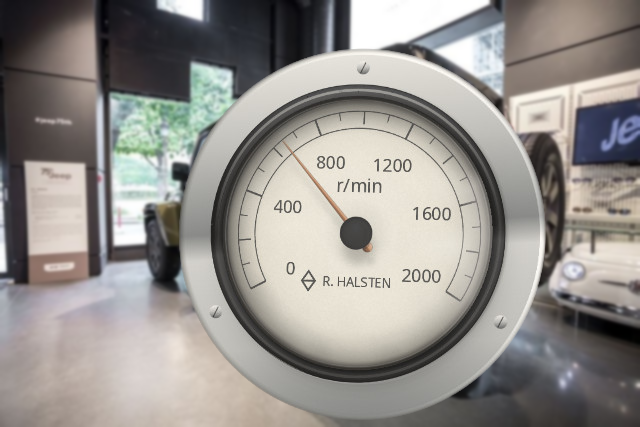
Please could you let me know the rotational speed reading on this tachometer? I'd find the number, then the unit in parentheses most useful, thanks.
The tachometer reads 650 (rpm)
